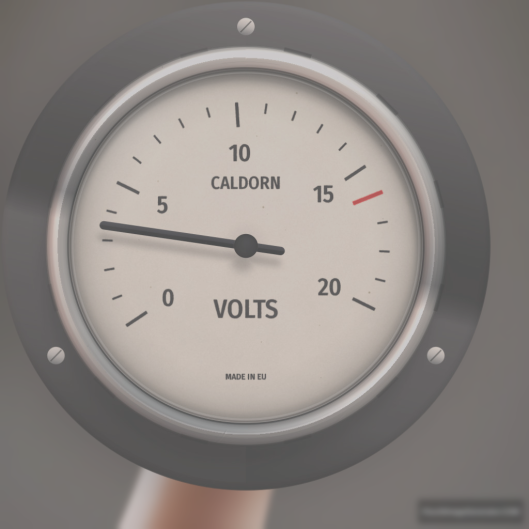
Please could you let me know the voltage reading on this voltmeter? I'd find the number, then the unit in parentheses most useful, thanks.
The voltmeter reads 3.5 (V)
